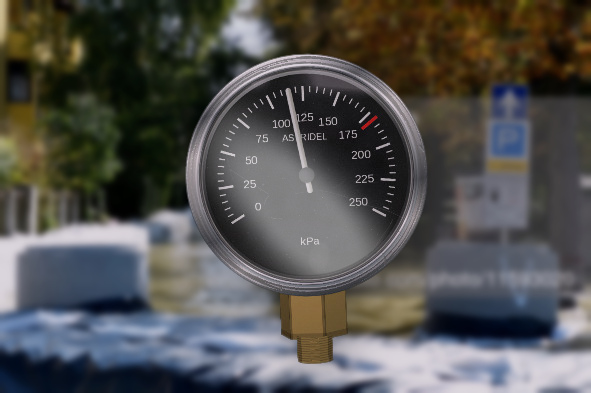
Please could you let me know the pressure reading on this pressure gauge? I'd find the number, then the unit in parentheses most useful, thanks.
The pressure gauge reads 115 (kPa)
